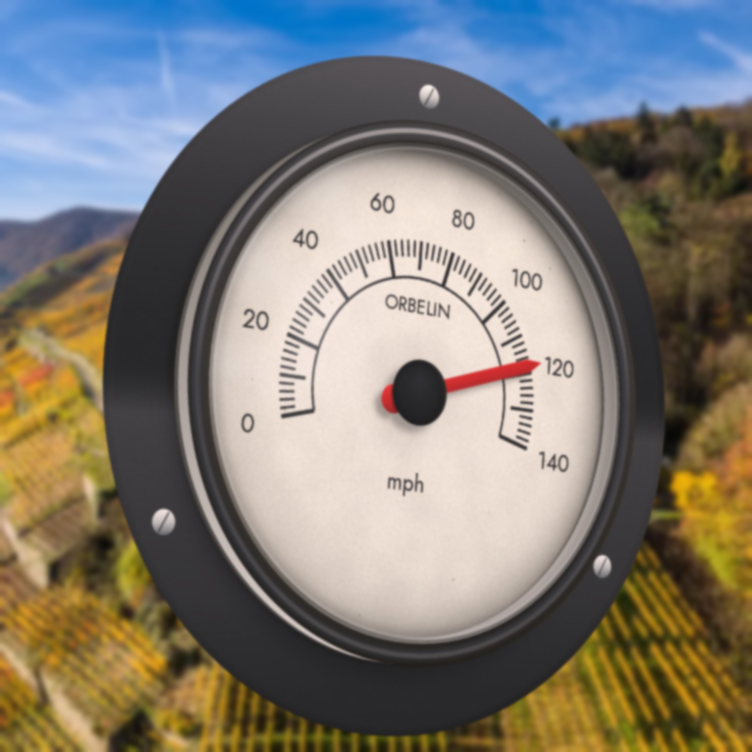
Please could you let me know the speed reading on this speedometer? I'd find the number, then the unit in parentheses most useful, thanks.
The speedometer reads 118 (mph)
